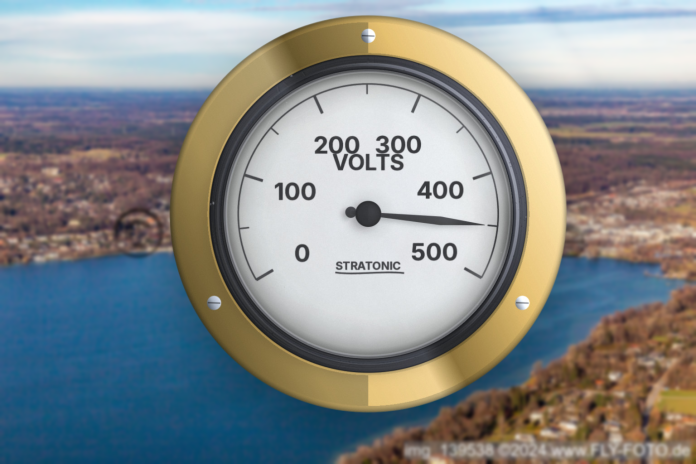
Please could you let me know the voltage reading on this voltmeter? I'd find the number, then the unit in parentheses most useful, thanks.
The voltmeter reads 450 (V)
